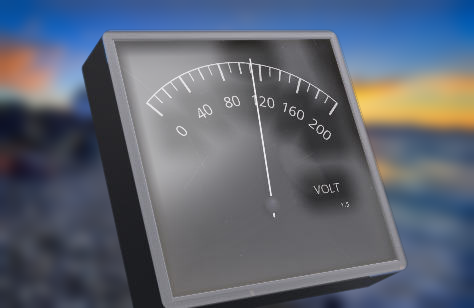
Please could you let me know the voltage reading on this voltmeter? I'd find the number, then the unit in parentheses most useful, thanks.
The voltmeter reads 110 (V)
